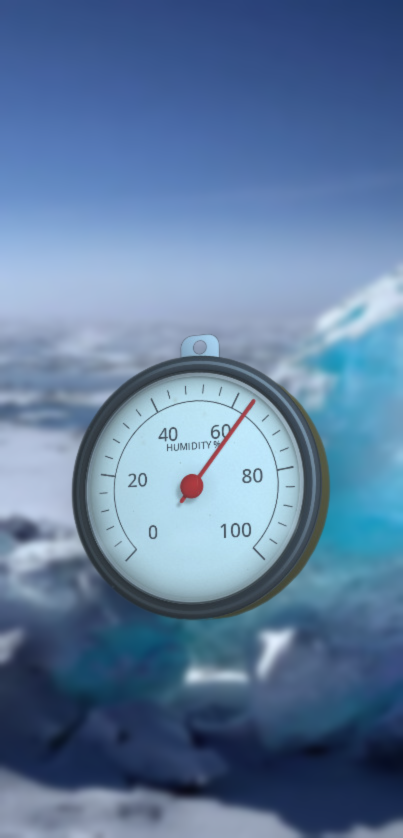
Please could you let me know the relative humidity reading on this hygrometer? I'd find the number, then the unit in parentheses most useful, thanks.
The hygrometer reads 64 (%)
